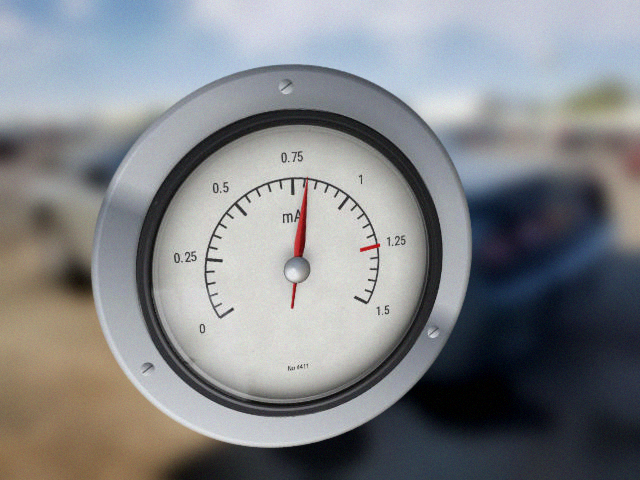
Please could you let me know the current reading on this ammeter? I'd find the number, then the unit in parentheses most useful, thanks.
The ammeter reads 0.8 (mA)
